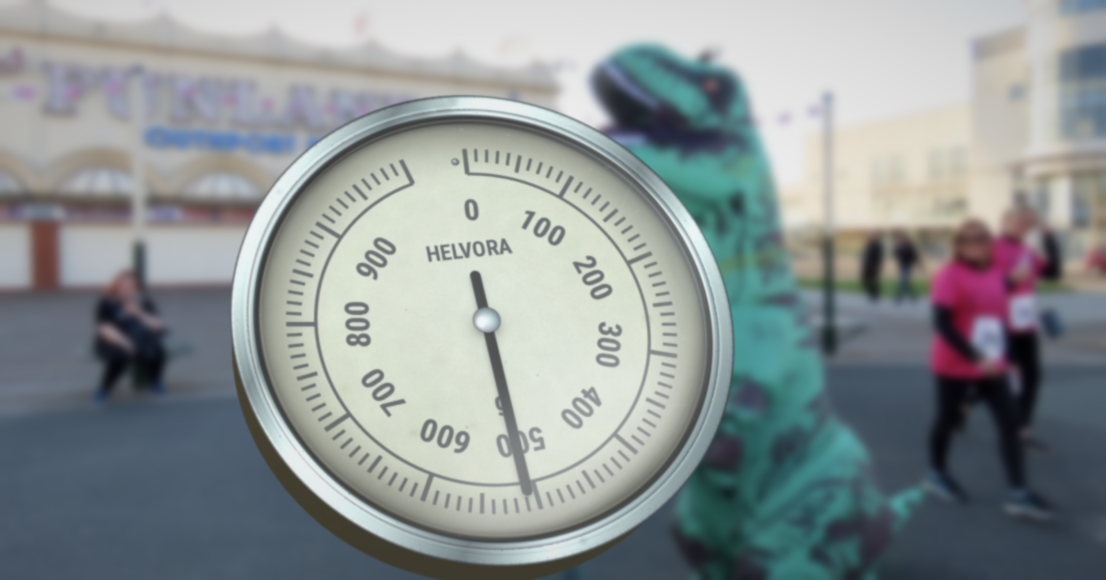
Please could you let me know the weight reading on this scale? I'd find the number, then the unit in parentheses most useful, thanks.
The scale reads 510 (g)
